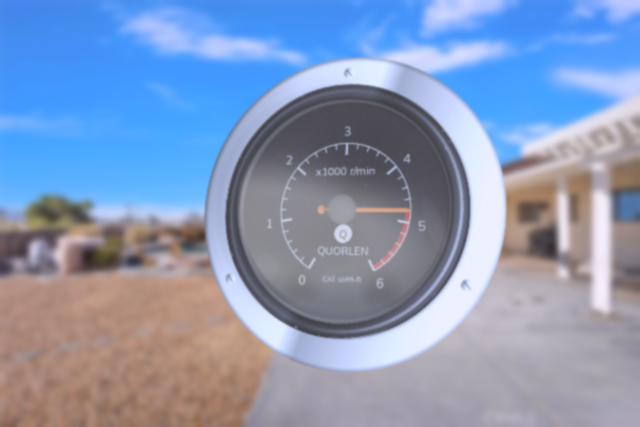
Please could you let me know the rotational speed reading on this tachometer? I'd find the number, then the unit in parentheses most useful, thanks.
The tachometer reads 4800 (rpm)
